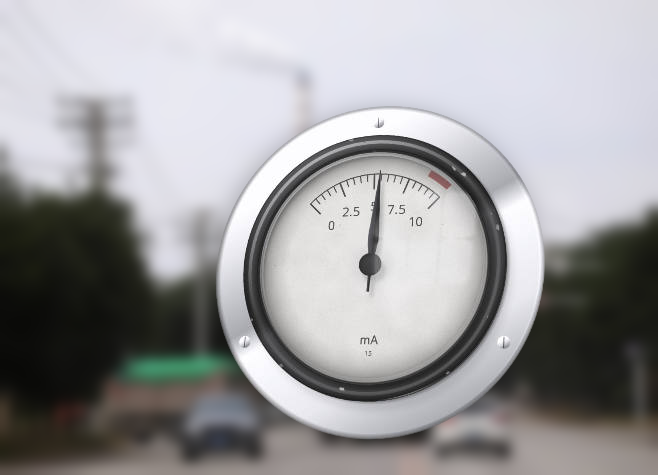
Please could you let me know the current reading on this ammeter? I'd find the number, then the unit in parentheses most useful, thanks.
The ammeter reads 5.5 (mA)
